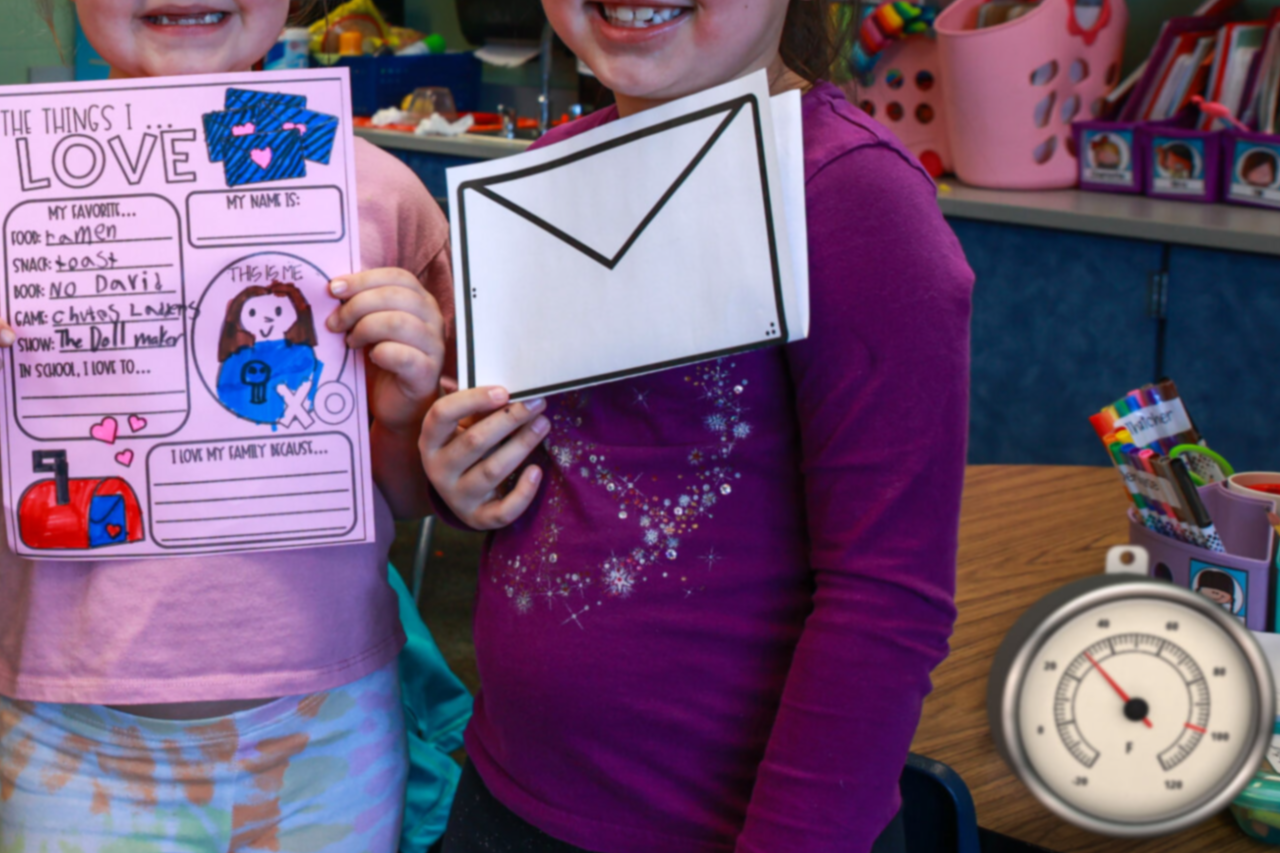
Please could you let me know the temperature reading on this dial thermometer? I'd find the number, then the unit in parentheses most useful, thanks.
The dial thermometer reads 30 (°F)
